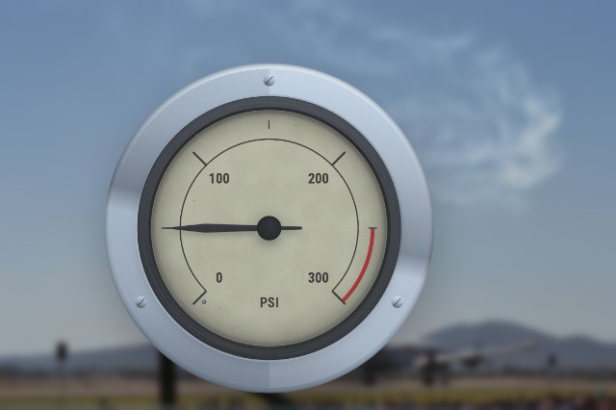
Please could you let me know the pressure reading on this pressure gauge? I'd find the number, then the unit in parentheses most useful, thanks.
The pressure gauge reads 50 (psi)
